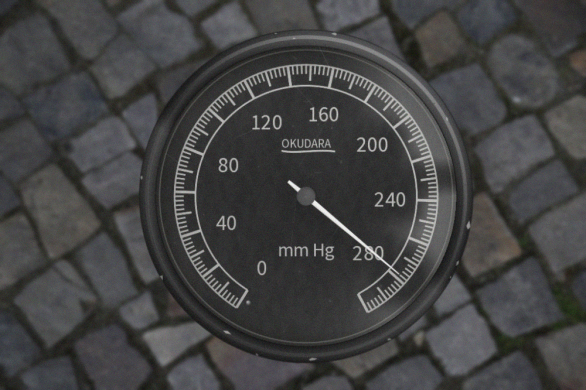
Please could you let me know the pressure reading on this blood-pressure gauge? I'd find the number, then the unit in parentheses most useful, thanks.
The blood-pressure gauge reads 278 (mmHg)
